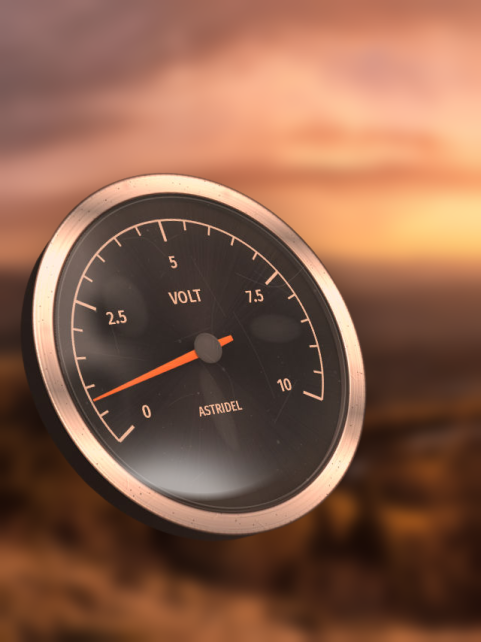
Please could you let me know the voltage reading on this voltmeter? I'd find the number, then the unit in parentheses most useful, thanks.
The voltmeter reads 0.75 (V)
